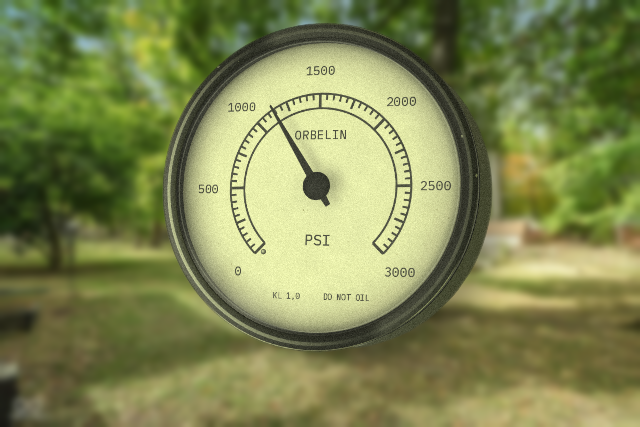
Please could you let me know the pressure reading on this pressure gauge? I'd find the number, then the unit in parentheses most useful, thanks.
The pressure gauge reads 1150 (psi)
